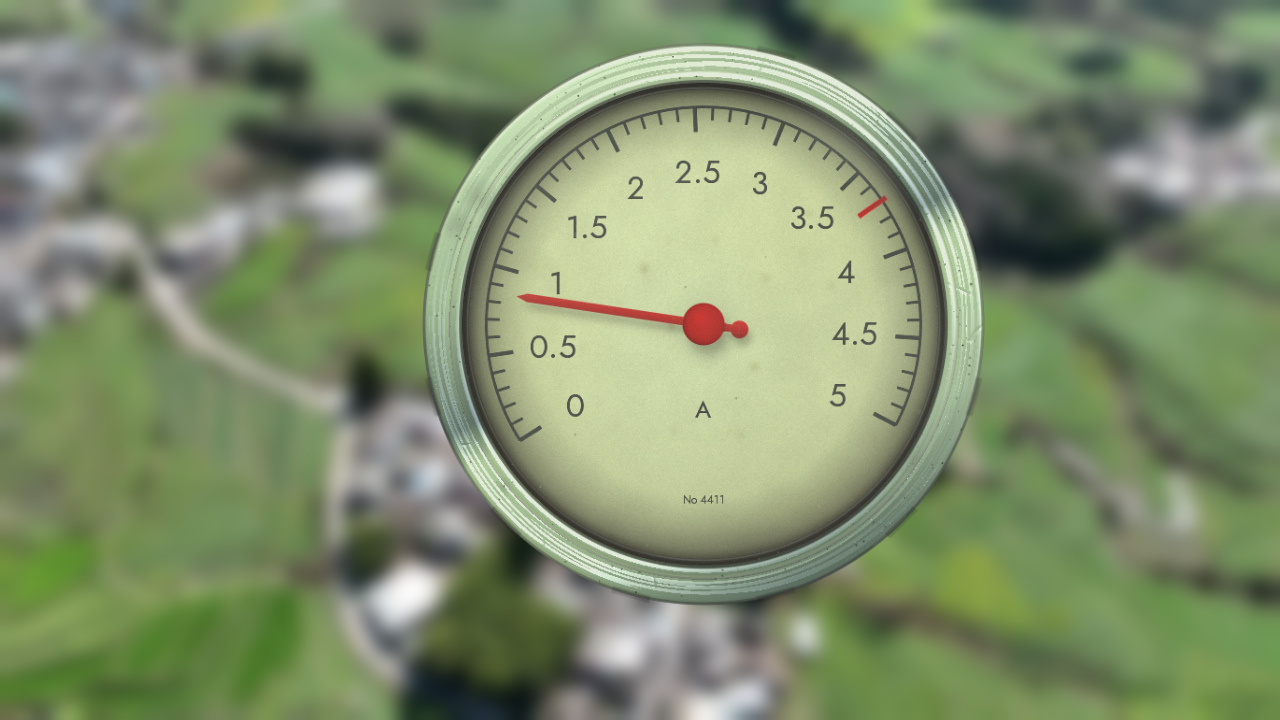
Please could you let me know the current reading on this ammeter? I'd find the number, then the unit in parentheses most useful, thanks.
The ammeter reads 0.85 (A)
